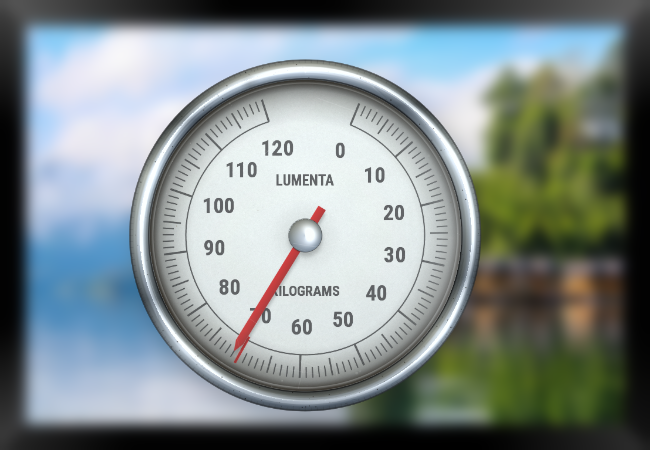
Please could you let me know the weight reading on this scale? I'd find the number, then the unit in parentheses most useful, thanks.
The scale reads 71 (kg)
